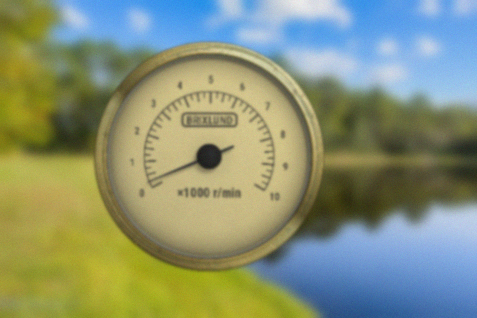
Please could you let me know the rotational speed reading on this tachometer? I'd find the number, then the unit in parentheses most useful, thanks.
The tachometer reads 250 (rpm)
